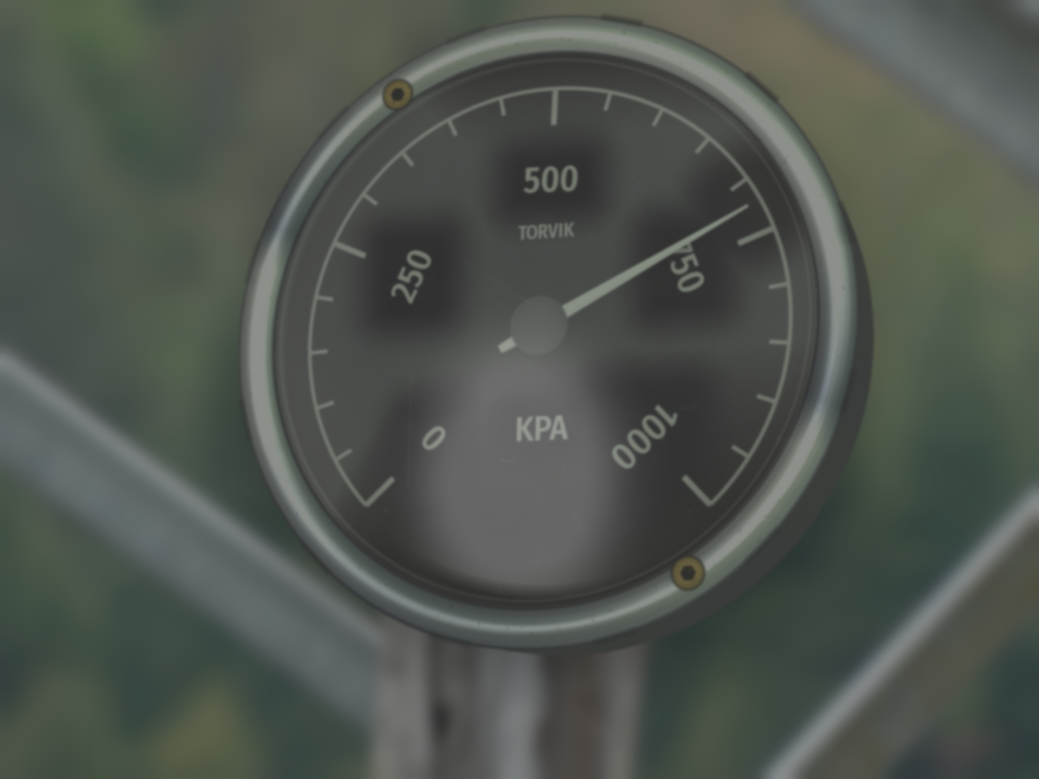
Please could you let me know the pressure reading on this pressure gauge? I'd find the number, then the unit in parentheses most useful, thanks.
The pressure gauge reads 725 (kPa)
